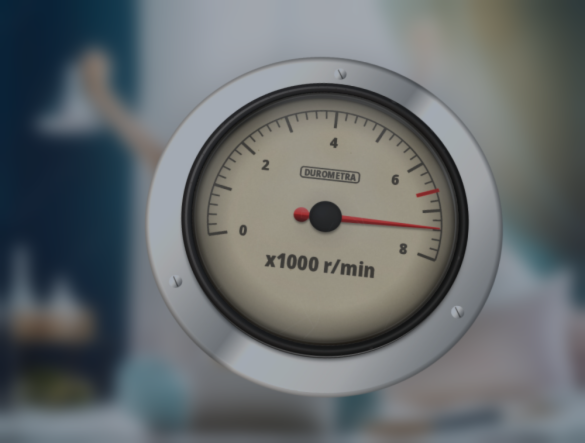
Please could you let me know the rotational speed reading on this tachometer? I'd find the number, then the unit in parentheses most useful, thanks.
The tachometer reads 7400 (rpm)
